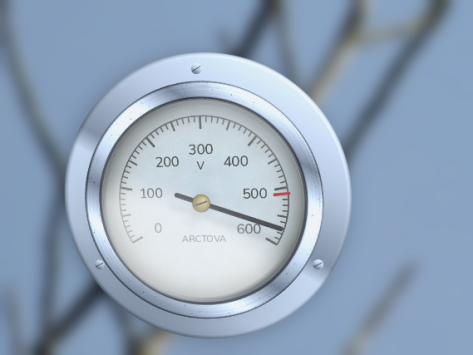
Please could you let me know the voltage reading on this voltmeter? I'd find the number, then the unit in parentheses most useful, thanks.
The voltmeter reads 570 (V)
